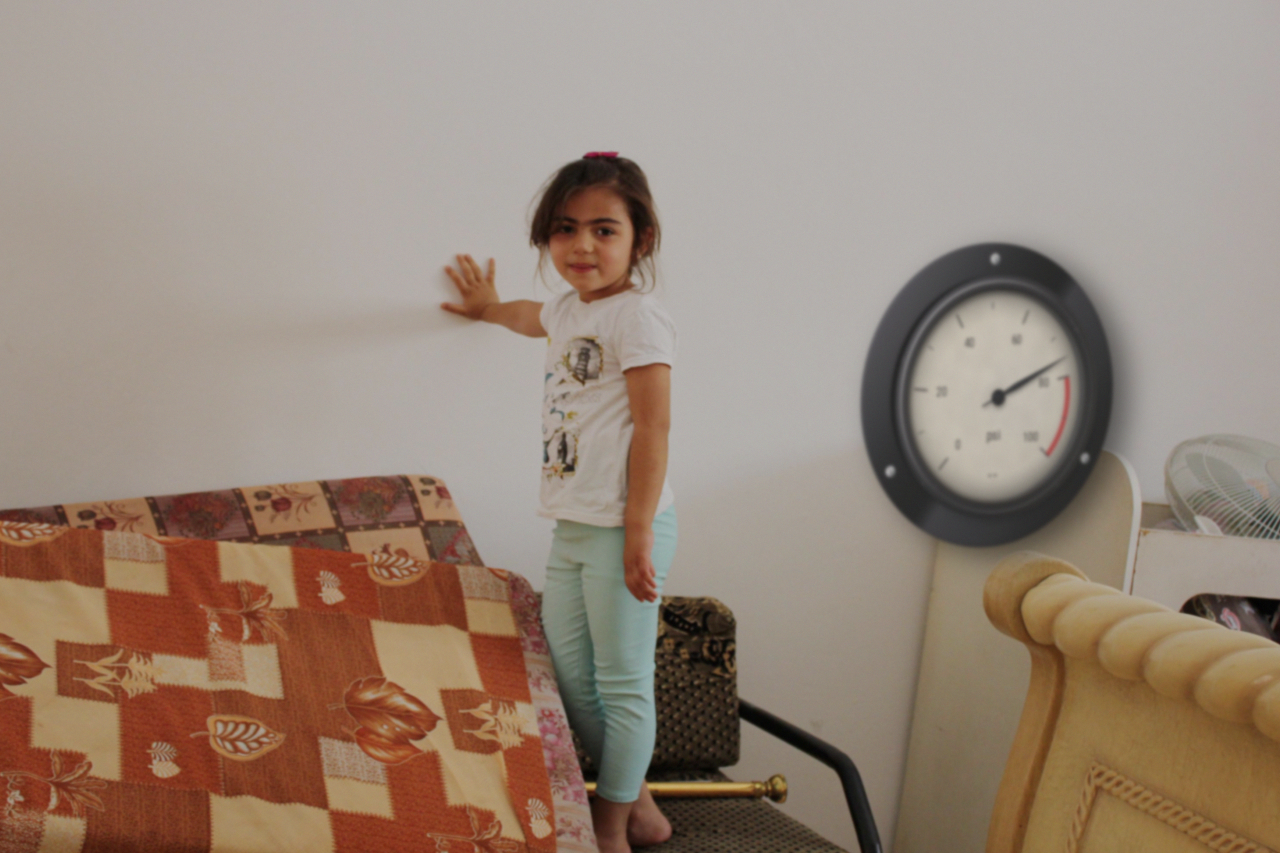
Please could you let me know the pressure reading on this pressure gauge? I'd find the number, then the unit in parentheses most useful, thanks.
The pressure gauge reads 75 (psi)
